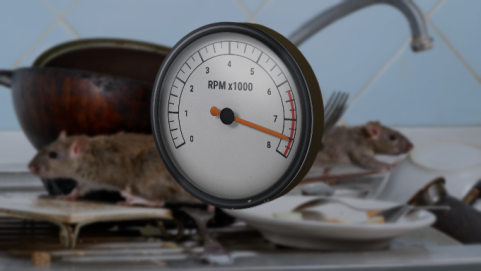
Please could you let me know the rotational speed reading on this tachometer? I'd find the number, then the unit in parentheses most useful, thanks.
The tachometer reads 7500 (rpm)
